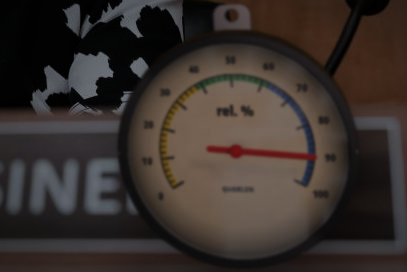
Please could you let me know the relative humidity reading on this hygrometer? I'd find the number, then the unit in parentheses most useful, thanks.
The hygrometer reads 90 (%)
